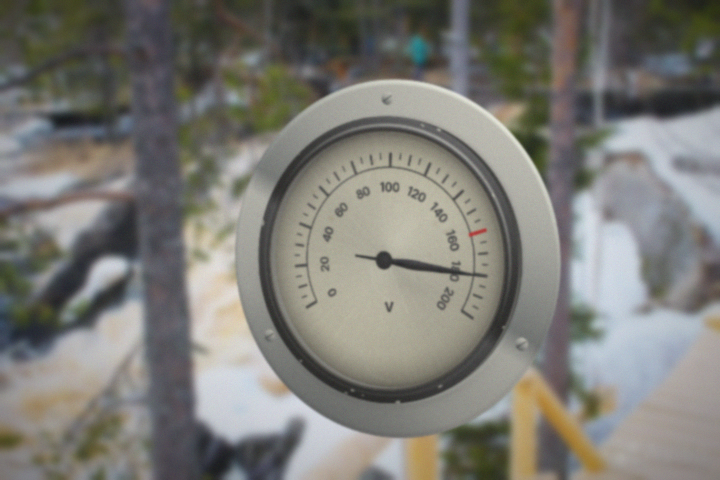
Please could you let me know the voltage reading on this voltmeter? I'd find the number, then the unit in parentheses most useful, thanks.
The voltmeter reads 180 (V)
